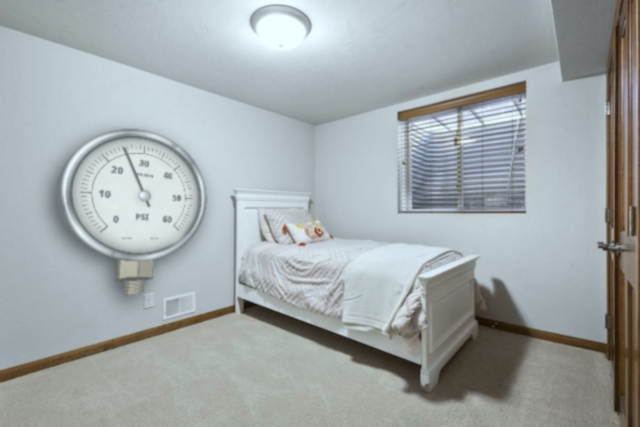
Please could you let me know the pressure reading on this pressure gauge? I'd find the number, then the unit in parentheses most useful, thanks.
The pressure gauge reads 25 (psi)
